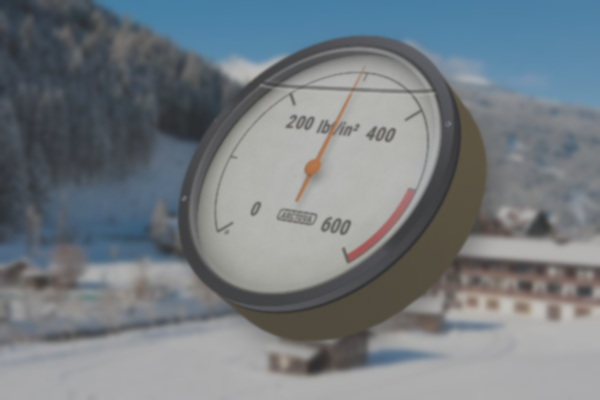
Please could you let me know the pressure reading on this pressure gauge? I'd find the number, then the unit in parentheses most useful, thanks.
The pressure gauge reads 300 (psi)
